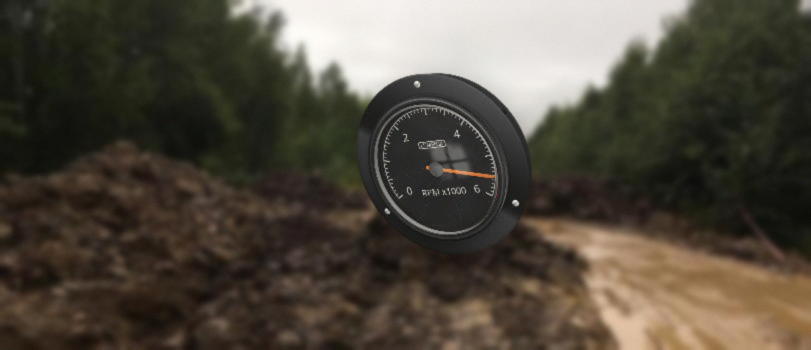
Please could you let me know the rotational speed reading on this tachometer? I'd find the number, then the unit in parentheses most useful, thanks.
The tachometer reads 5500 (rpm)
